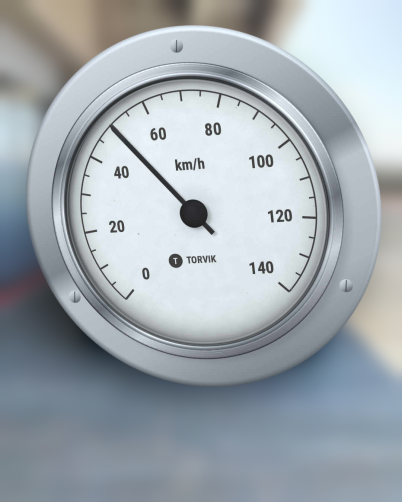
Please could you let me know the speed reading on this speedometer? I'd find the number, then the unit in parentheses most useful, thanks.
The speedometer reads 50 (km/h)
